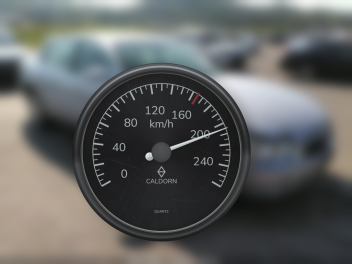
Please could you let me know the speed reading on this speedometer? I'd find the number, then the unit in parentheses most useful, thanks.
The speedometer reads 205 (km/h)
